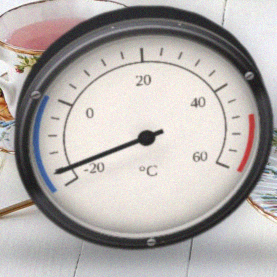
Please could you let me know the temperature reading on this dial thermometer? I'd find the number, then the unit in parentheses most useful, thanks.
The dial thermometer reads -16 (°C)
